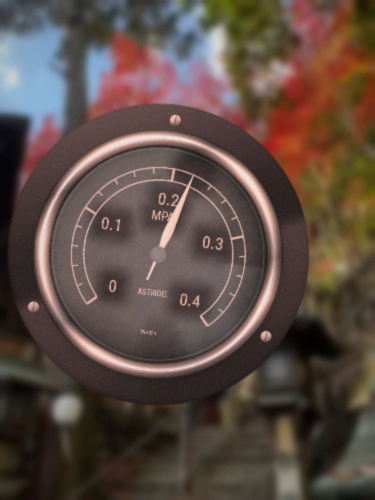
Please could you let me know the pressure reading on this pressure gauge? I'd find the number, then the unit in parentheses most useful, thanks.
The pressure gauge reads 0.22 (MPa)
